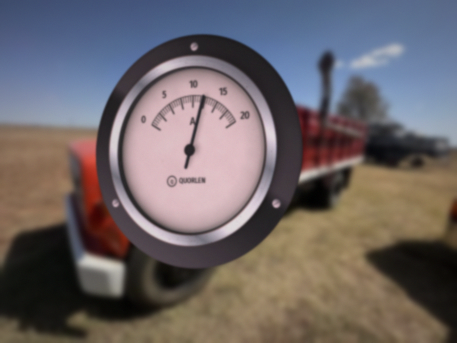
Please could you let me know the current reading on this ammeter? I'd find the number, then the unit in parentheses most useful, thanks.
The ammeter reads 12.5 (A)
